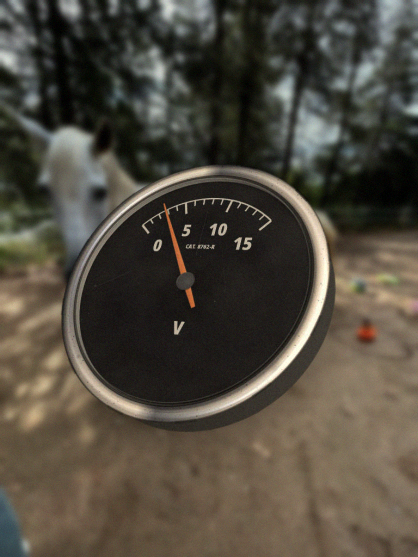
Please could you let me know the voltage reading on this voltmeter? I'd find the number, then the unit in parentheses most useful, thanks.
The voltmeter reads 3 (V)
